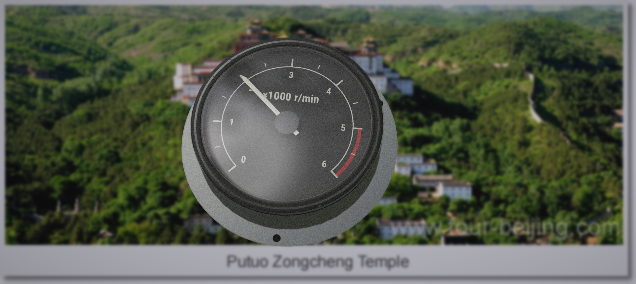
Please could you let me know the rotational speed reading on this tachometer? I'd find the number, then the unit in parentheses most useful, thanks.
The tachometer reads 2000 (rpm)
